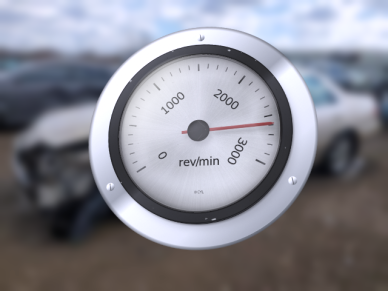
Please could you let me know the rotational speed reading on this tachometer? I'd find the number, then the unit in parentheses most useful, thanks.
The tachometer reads 2600 (rpm)
